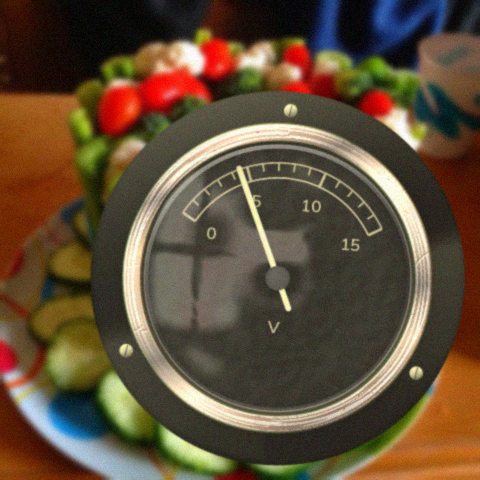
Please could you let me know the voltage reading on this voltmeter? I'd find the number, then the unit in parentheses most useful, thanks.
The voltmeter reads 4.5 (V)
